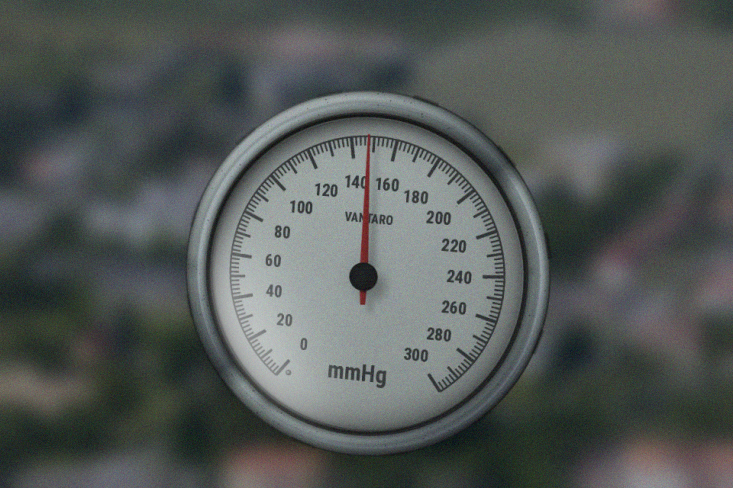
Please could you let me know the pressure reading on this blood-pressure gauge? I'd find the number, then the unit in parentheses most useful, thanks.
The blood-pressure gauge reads 148 (mmHg)
